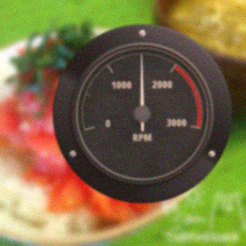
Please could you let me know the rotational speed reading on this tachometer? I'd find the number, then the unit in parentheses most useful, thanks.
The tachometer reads 1500 (rpm)
